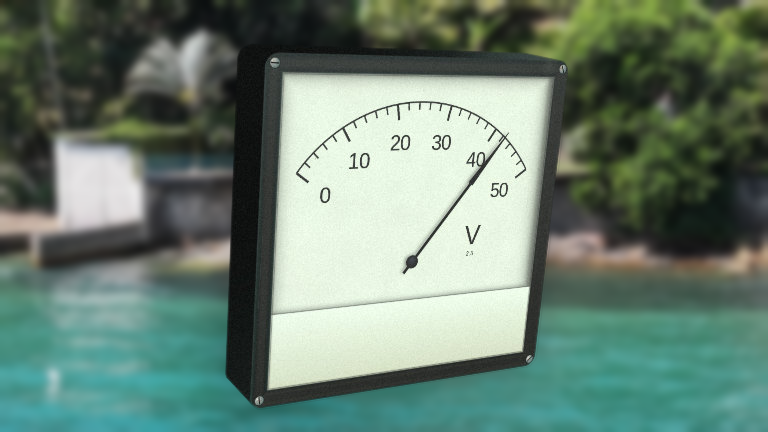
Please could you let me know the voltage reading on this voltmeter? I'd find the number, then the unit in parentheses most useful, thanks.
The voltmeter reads 42 (V)
